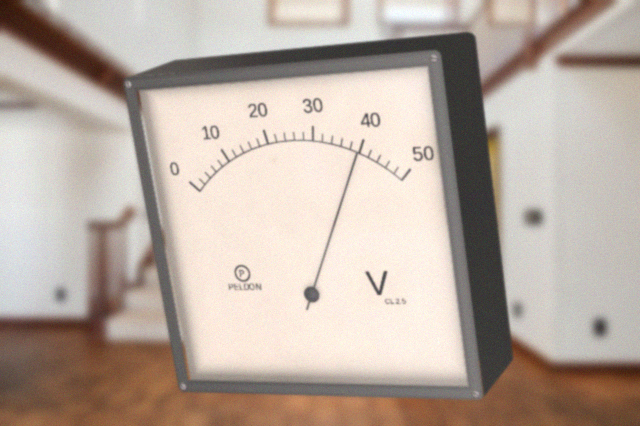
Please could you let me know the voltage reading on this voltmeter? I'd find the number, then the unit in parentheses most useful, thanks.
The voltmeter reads 40 (V)
